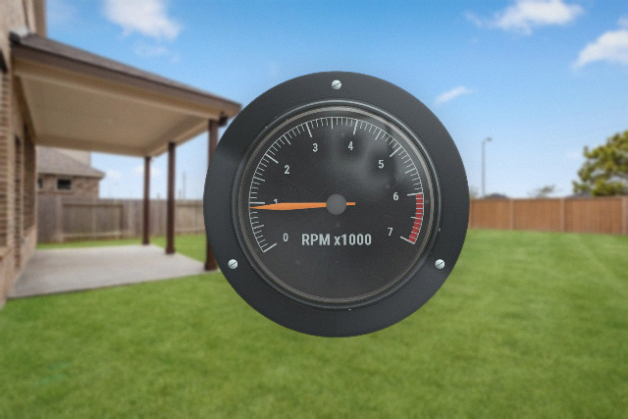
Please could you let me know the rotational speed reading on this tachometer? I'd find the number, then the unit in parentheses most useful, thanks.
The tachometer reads 900 (rpm)
